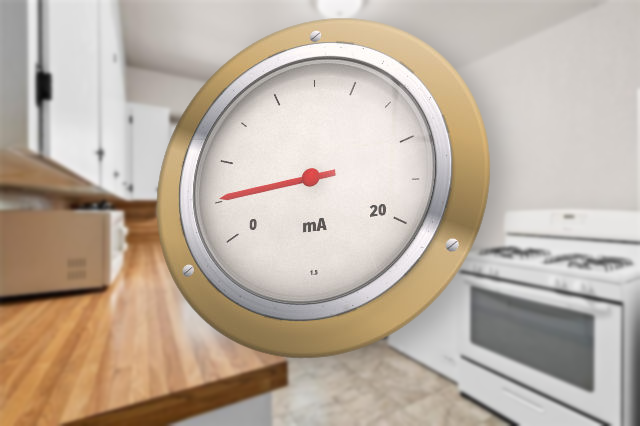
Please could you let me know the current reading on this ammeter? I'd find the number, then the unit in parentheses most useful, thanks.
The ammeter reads 2 (mA)
